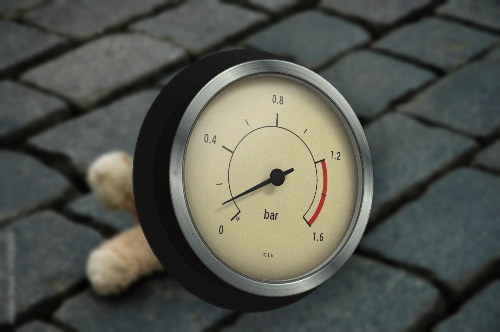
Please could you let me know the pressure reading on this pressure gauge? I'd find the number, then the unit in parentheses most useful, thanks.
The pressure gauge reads 0.1 (bar)
